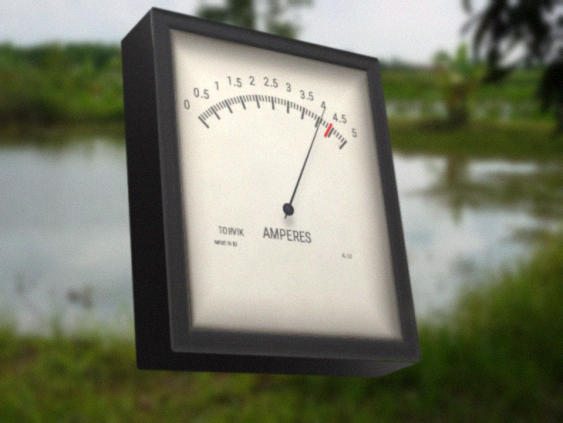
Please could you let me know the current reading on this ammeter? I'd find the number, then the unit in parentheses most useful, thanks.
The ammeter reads 4 (A)
